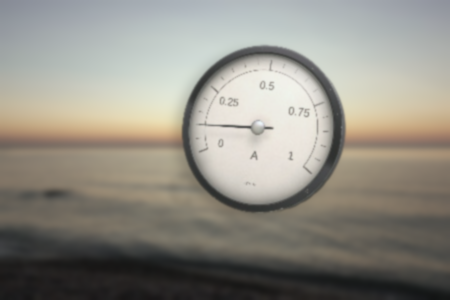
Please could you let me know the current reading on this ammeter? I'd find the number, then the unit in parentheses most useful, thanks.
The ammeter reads 0.1 (A)
